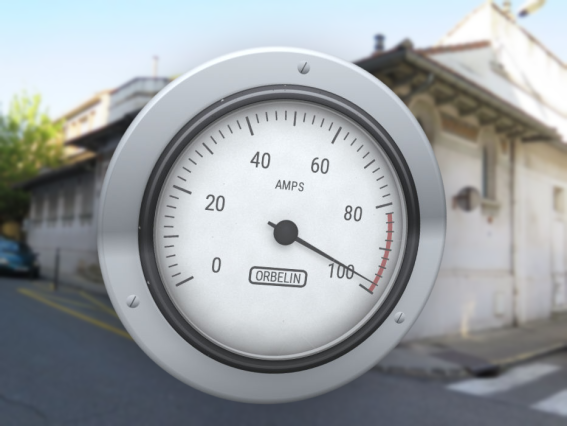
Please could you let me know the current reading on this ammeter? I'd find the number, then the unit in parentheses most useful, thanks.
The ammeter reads 98 (A)
